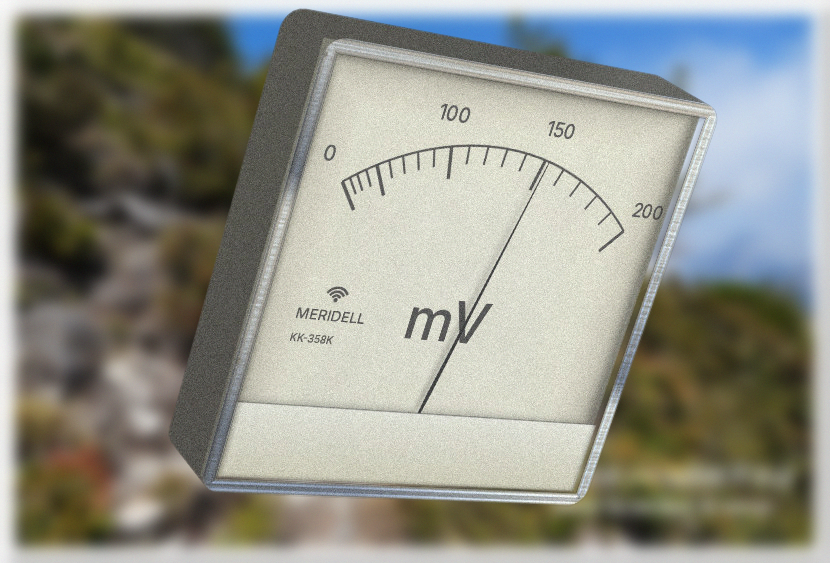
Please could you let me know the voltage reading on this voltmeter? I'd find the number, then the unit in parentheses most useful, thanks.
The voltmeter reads 150 (mV)
